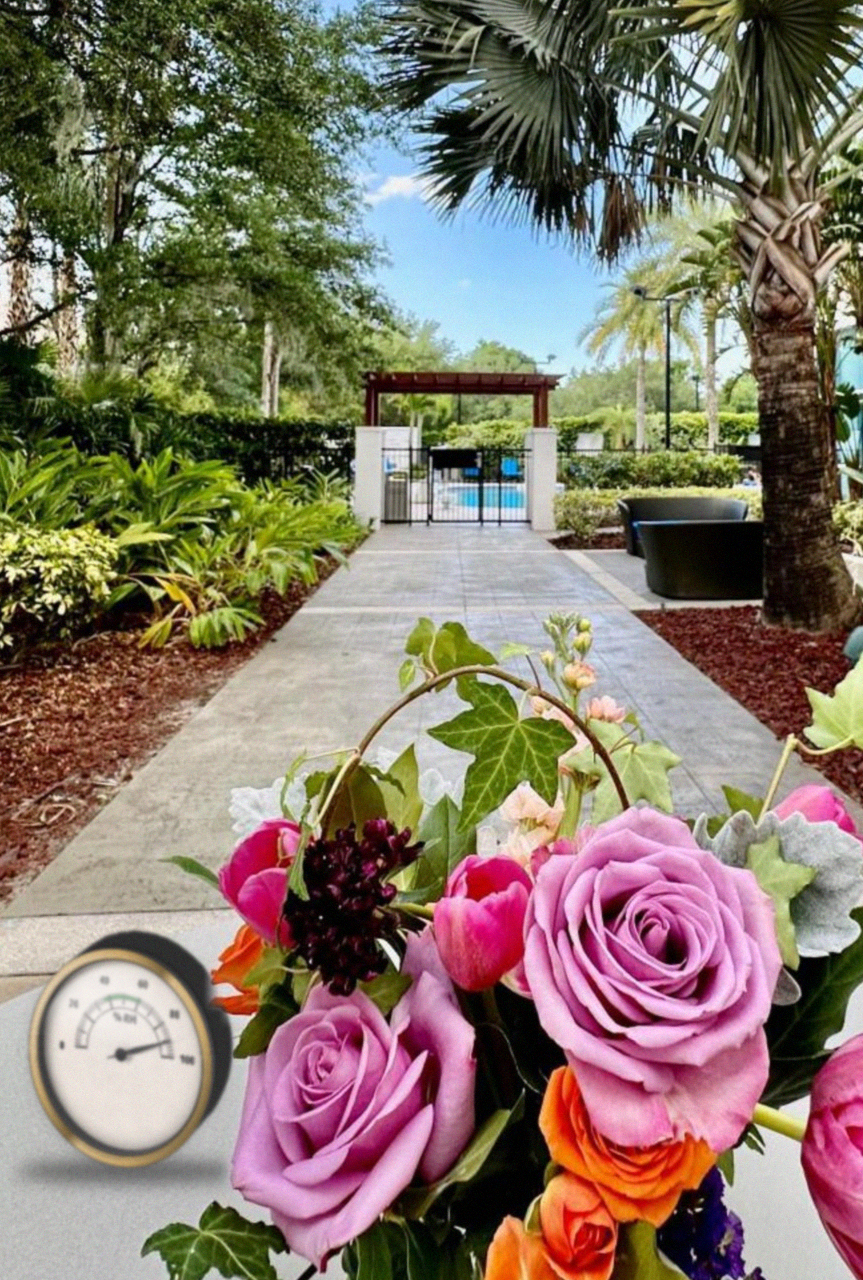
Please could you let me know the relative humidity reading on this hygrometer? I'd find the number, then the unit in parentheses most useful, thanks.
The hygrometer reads 90 (%)
